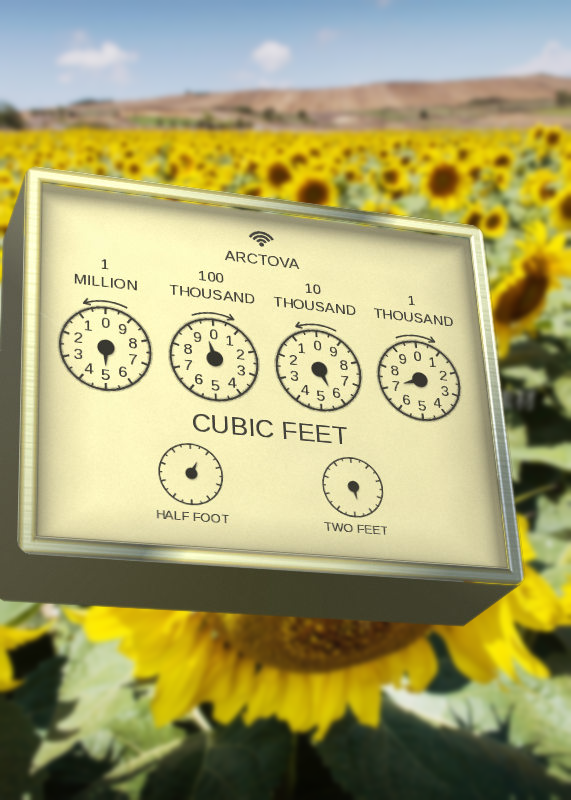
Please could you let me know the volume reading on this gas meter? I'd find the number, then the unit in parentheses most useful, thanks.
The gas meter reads 495700 (ft³)
